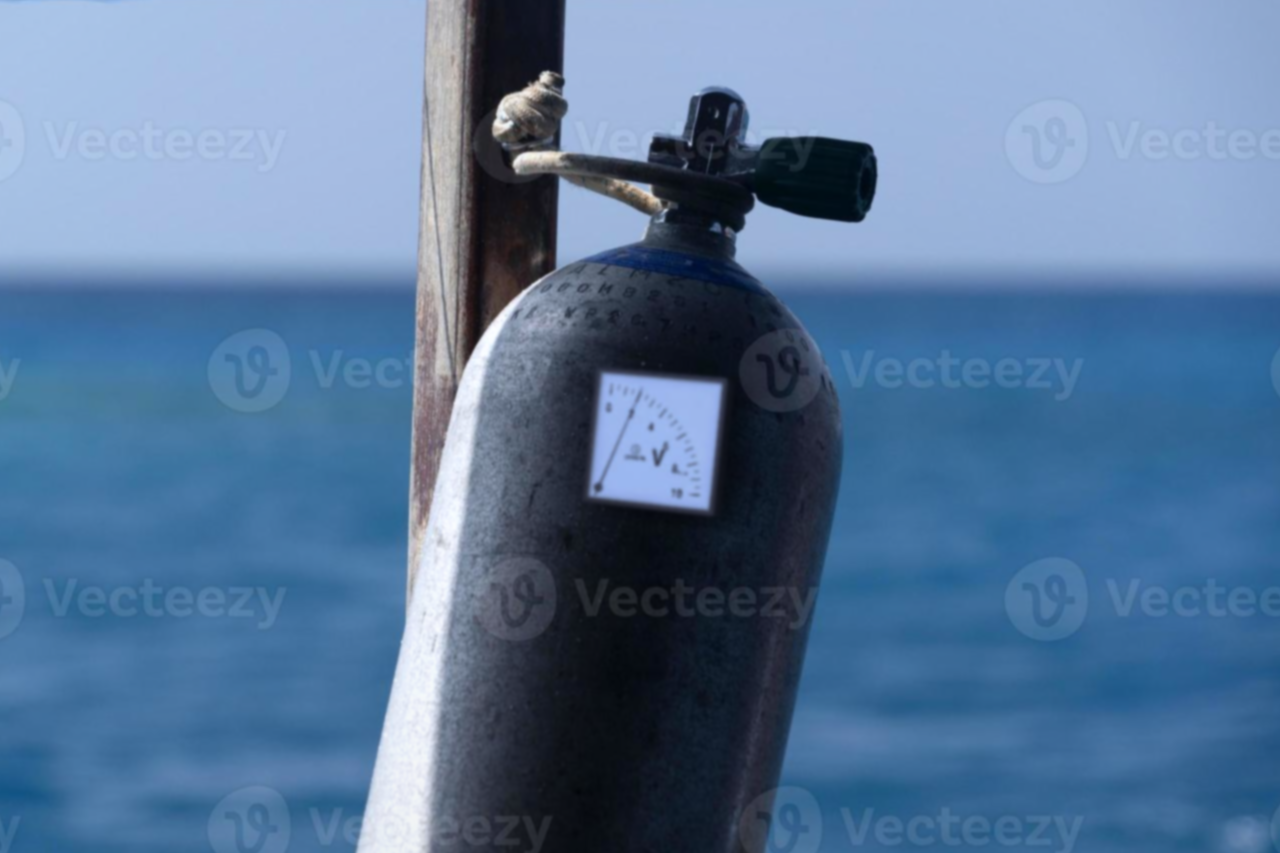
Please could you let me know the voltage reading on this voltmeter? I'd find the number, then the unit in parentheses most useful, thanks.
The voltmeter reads 2 (V)
